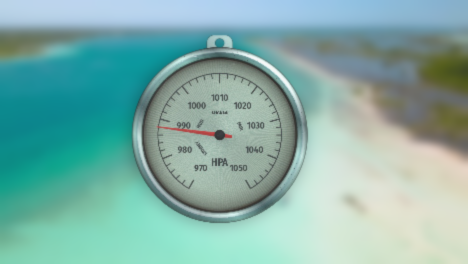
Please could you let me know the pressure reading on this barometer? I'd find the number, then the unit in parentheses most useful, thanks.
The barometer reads 988 (hPa)
